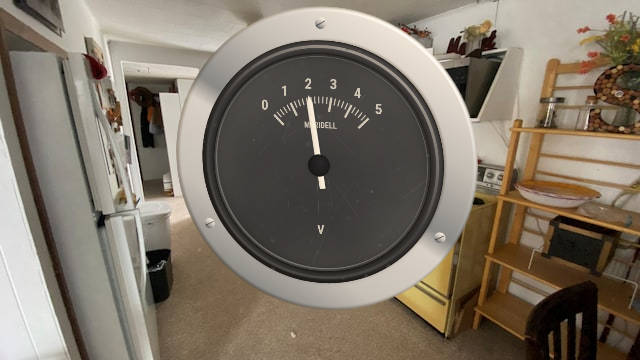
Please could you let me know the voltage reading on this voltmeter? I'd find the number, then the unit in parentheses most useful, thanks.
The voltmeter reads 2 (V)
